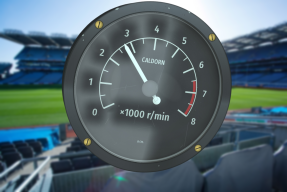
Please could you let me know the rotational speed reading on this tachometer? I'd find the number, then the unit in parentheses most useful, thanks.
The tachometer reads 2750 (rpm)
